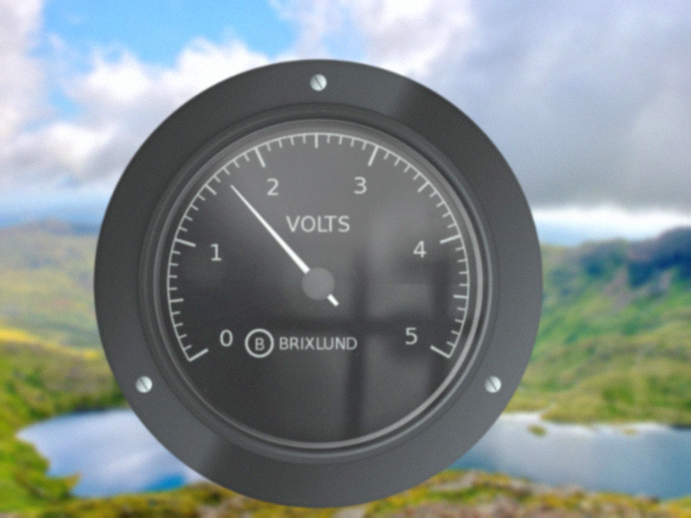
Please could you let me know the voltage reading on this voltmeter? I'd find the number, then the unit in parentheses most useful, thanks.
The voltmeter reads 1.65 (V)
